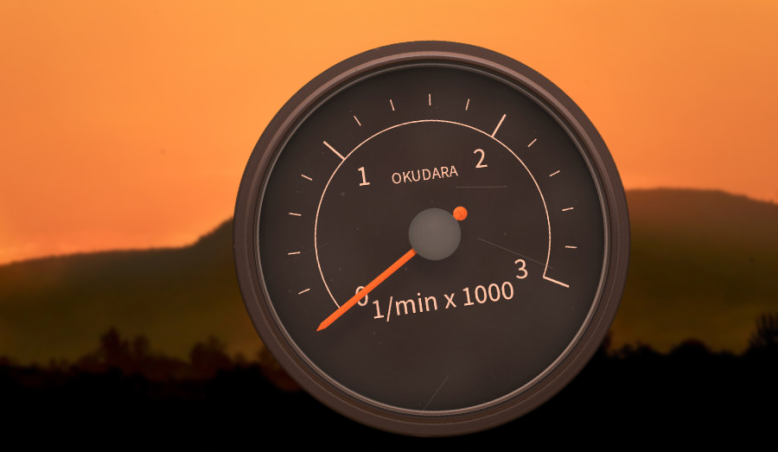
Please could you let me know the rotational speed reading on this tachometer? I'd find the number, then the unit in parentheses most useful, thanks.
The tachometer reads 0 (rpm)
